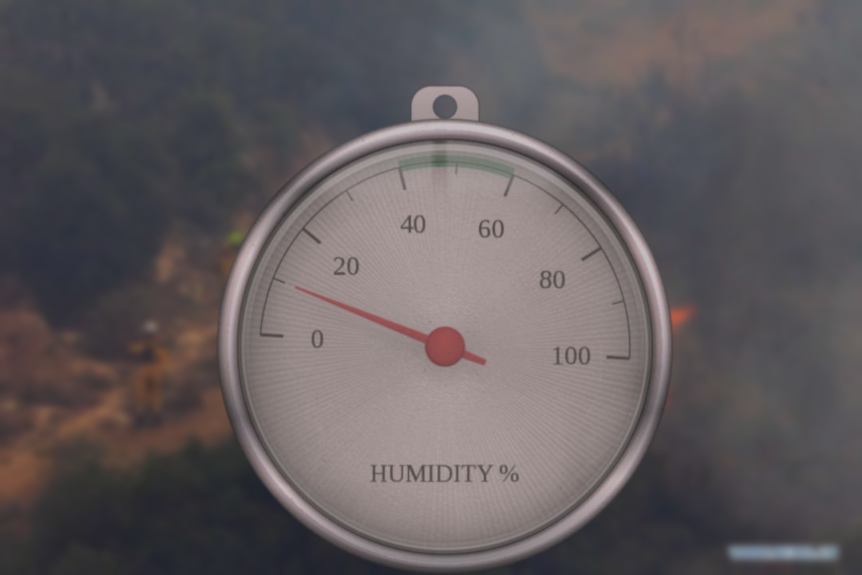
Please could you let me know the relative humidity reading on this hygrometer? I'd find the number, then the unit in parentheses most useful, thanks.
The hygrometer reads 10 (%)
